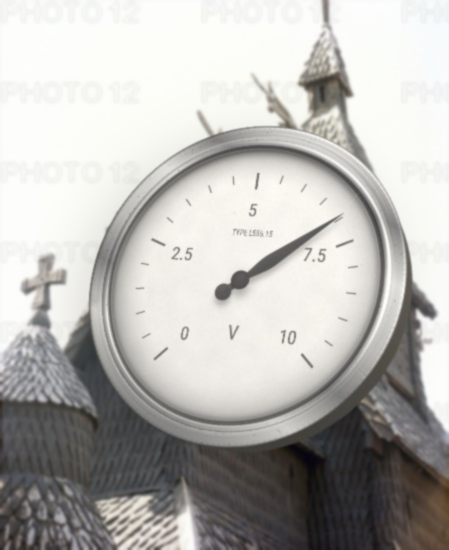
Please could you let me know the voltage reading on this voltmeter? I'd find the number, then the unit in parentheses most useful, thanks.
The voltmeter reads 7 (V)
